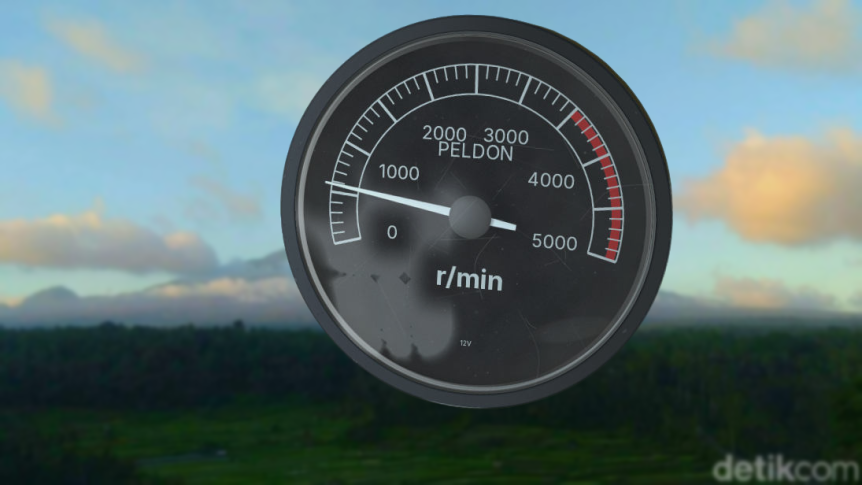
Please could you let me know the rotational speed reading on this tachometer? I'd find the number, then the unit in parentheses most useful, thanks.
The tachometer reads 600 (rpm)
